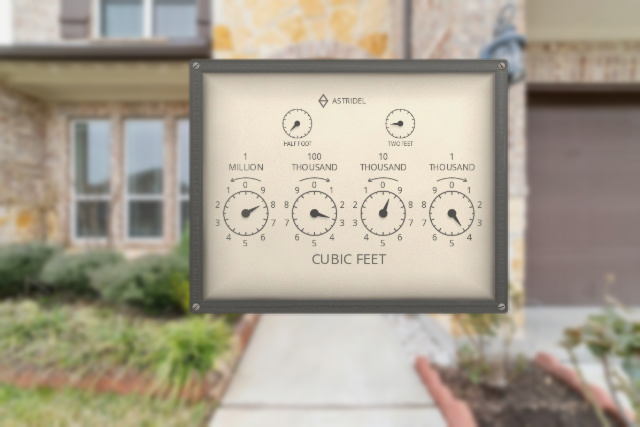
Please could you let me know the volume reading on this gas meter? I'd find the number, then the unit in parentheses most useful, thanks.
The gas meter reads 829400 (ft³)
